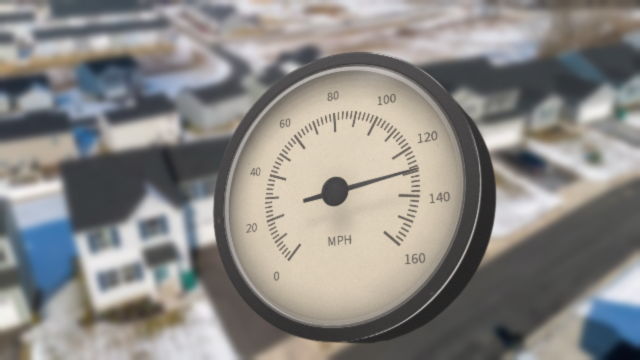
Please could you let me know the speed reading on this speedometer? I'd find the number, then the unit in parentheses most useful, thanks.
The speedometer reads 130 (mph)
